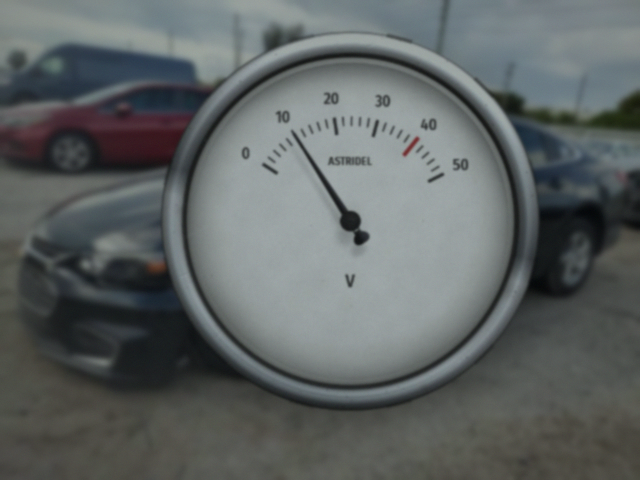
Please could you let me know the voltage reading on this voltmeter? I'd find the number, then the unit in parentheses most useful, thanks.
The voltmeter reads 10 (V)
